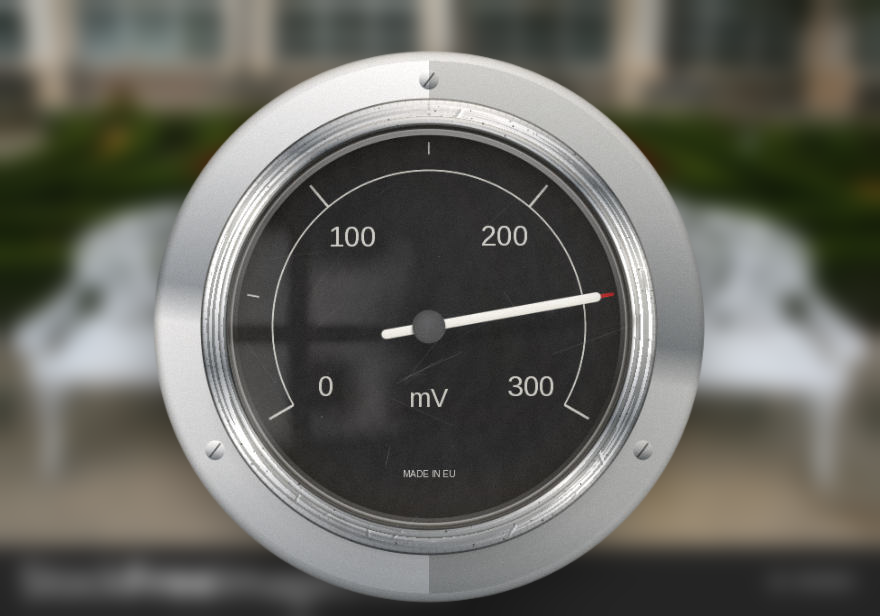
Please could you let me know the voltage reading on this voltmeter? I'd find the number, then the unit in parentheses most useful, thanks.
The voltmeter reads 250 (mV)
